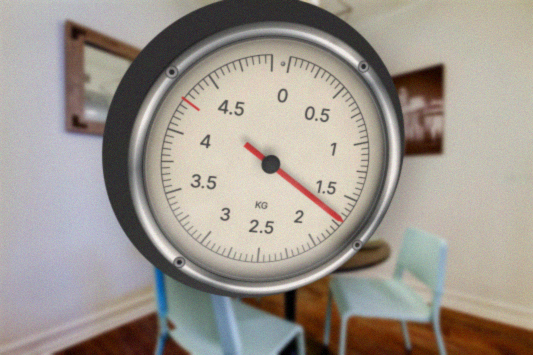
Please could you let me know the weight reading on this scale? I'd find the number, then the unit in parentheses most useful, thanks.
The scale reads 1.7 (kg)
